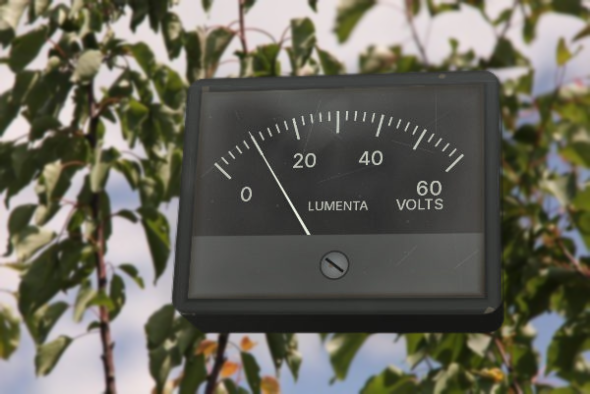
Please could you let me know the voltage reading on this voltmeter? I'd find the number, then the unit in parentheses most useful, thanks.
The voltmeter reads 10 (V)
